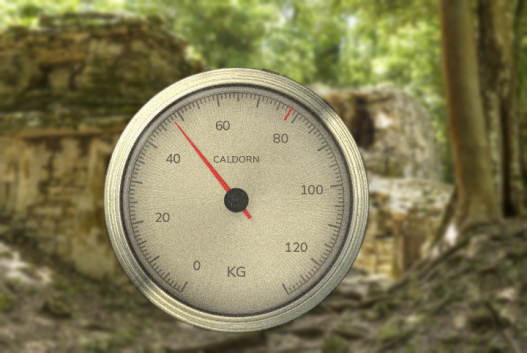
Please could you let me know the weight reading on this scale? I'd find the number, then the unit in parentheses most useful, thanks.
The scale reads 48 (kg)
